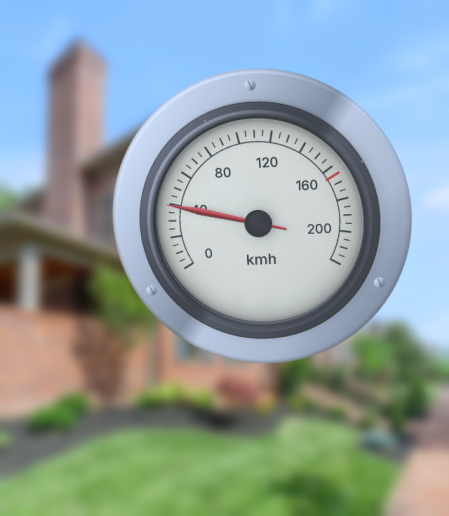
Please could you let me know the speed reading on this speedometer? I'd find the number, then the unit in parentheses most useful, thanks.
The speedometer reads 40 (km/h)
